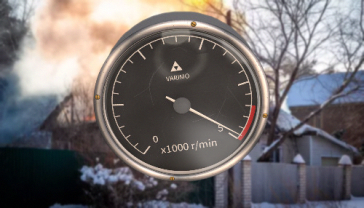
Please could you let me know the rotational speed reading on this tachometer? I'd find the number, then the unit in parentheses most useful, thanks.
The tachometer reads 4900 (rpm)
